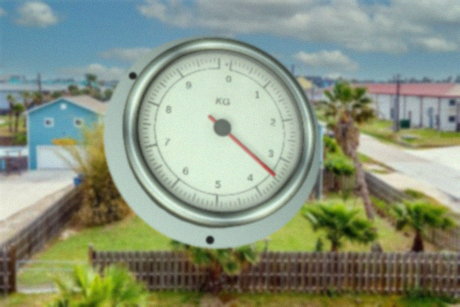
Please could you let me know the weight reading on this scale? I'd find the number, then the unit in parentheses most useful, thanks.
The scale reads 3.5 (kg)
